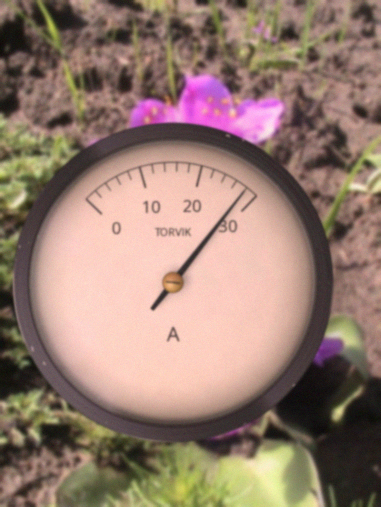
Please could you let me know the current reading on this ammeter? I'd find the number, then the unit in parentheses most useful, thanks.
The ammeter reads 28 (A)
